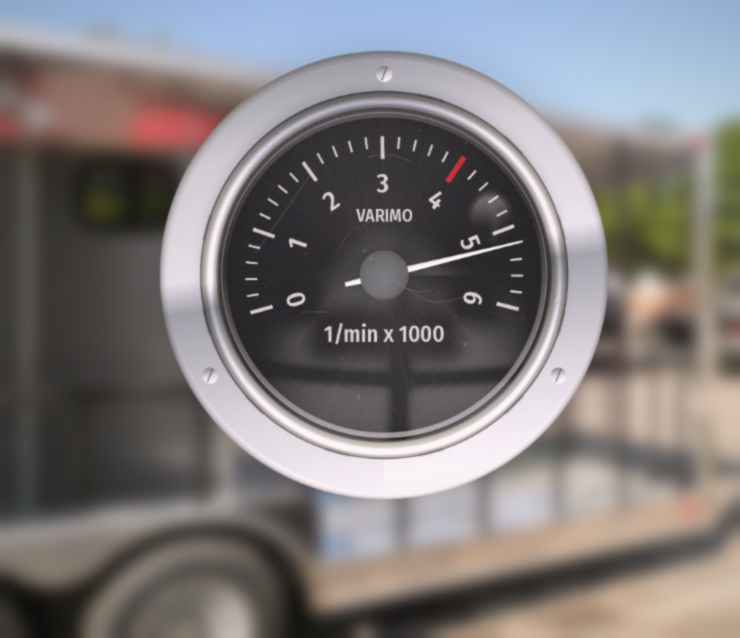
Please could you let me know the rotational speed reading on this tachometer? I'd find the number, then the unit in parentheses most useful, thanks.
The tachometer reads 5200 (rpm)
